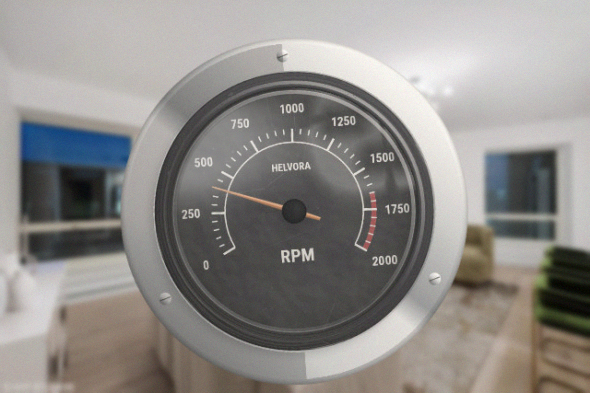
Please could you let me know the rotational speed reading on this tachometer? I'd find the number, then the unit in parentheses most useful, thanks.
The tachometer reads 400 (rpm)
